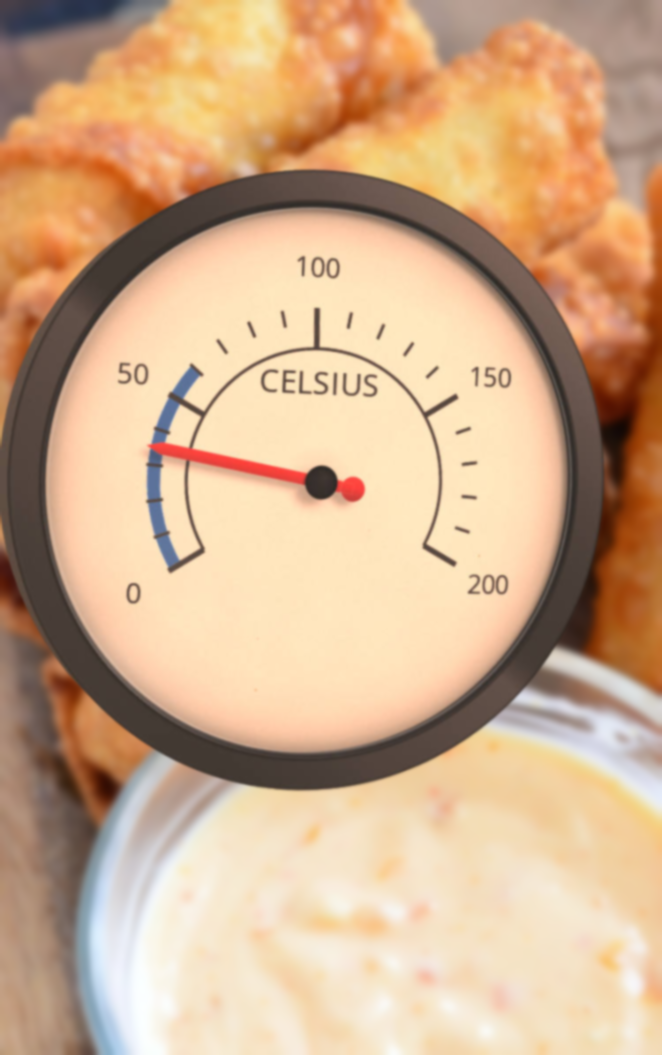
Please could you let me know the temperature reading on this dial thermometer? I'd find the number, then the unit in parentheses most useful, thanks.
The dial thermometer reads 35 (°C)
